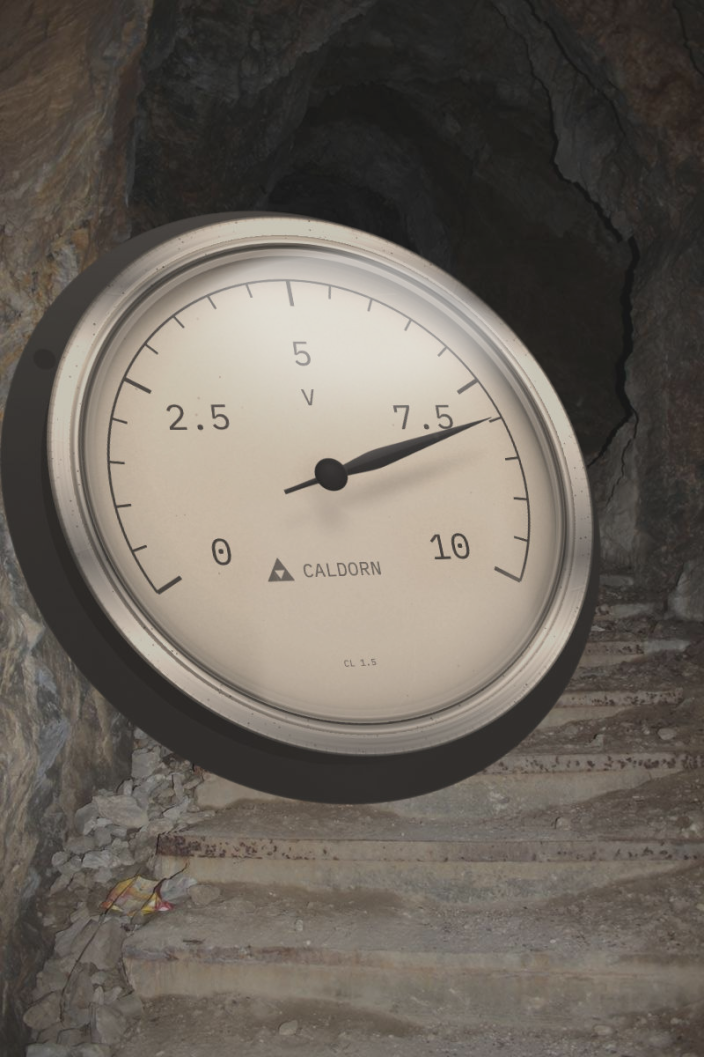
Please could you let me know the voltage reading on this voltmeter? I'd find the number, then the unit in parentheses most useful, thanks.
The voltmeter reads 8 (V)
